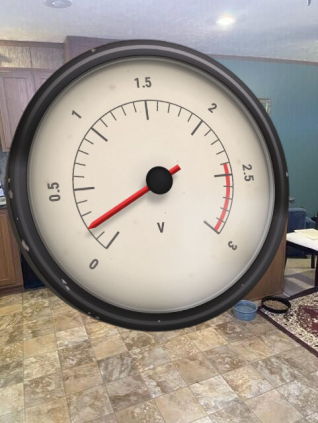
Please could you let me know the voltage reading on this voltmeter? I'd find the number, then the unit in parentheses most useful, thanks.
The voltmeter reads 0.2 (V)
